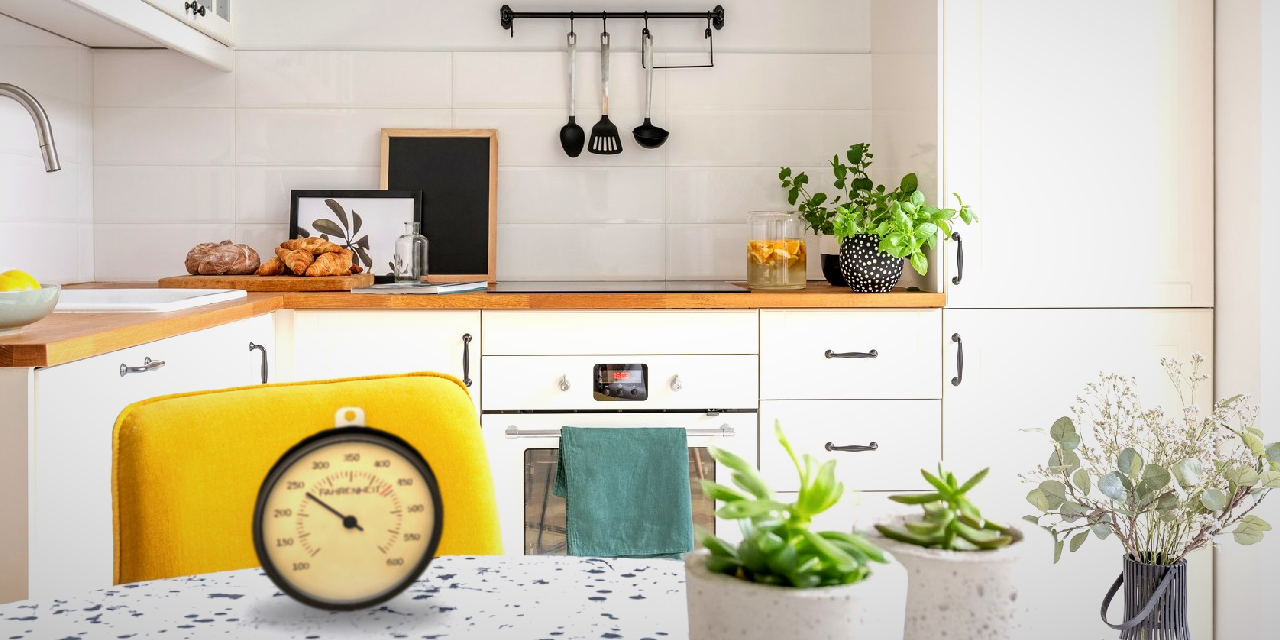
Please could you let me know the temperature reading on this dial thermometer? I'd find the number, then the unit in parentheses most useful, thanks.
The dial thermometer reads 250 (°F)
